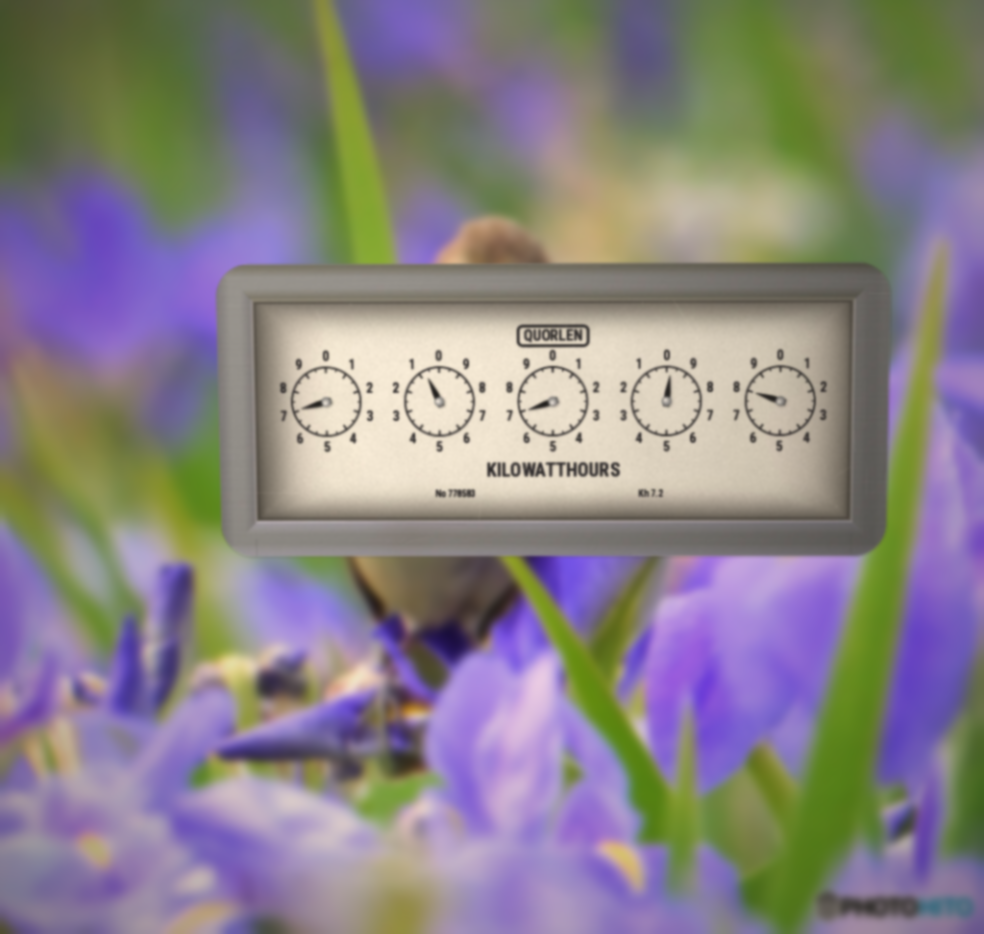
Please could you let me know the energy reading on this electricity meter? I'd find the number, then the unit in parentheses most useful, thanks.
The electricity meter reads 70698 (kWh)
